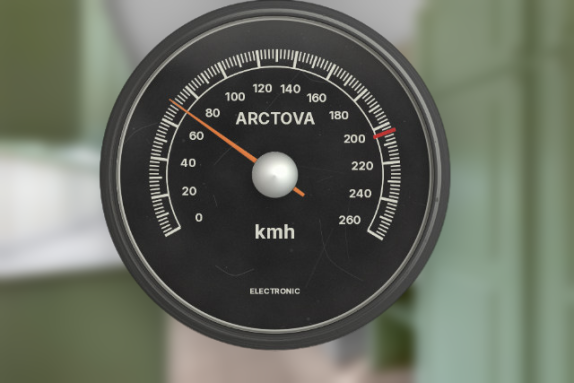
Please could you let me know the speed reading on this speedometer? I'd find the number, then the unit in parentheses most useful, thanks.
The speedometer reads 70 (km/h)
